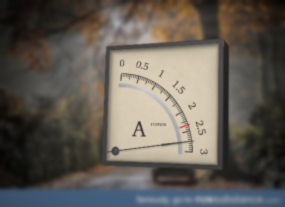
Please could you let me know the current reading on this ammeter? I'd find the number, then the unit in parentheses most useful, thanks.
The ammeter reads 2.75 (A)
